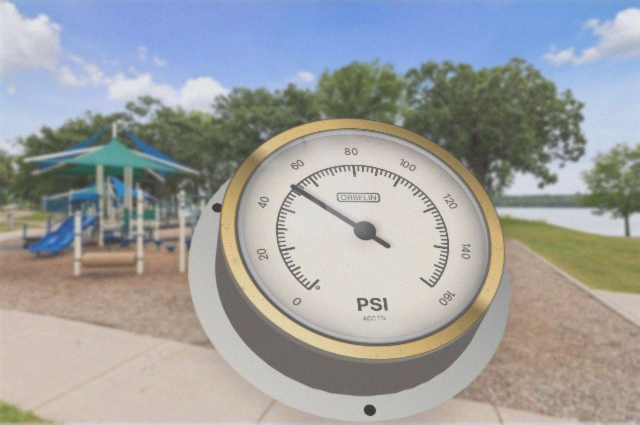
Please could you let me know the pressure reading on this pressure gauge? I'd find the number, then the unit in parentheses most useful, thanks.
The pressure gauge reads 50 (psi)
